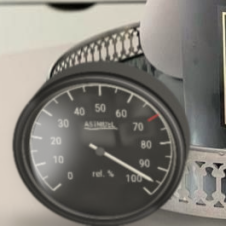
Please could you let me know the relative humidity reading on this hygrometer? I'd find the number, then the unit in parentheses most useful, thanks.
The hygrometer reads 95 (%)
